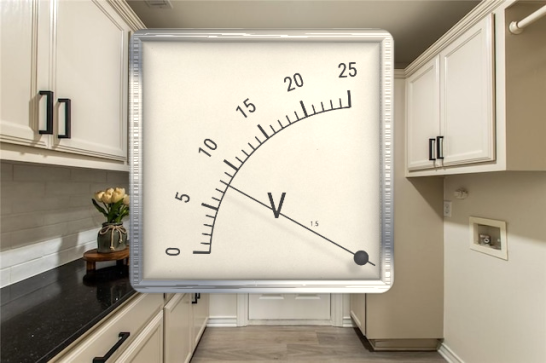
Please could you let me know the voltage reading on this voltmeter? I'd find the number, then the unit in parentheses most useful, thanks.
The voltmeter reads 8 (V)
